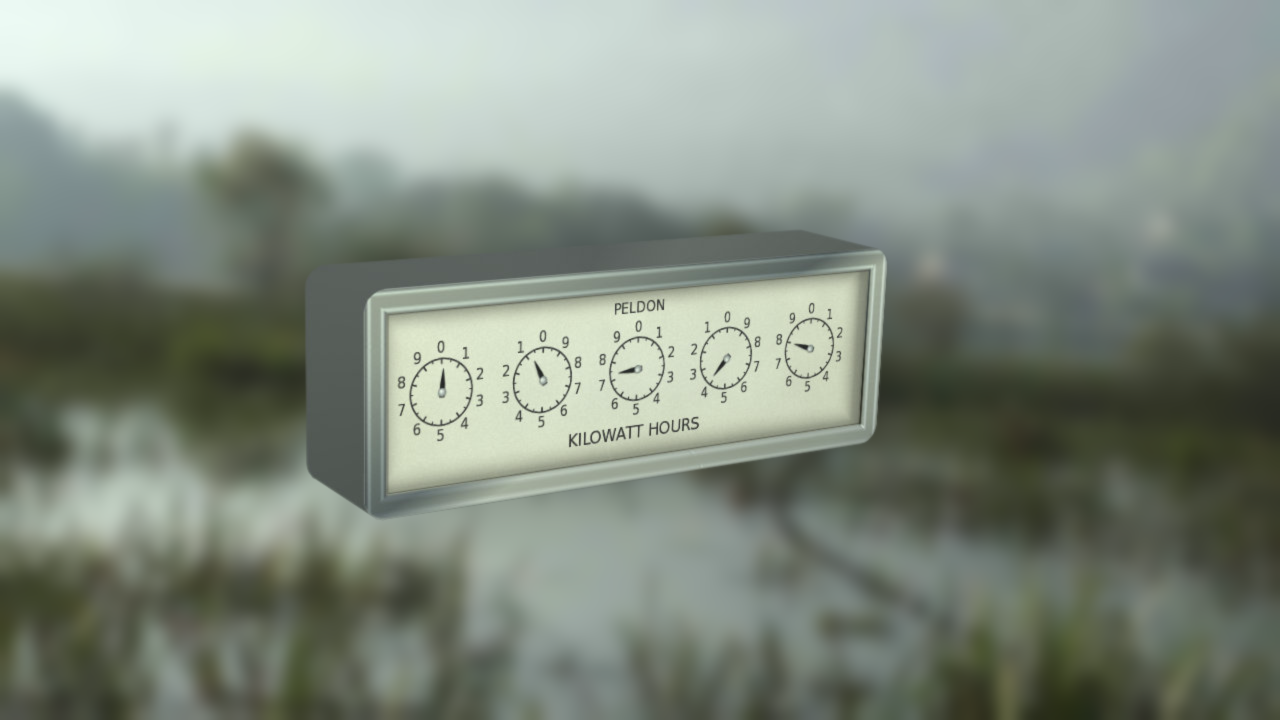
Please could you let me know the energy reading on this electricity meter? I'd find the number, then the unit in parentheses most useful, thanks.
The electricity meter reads 738 (kWh)
